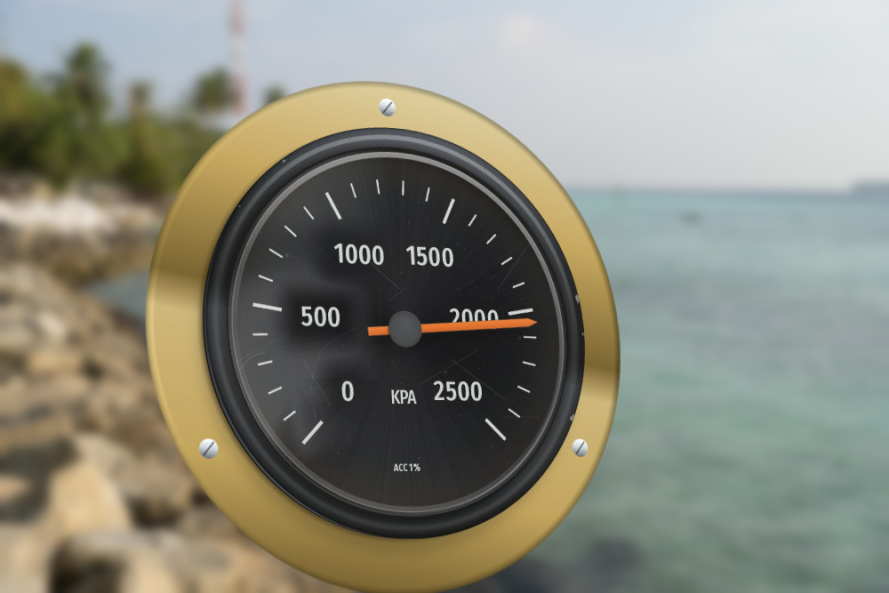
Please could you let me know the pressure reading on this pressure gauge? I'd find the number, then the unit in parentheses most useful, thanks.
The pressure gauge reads 2050 (kPa)
